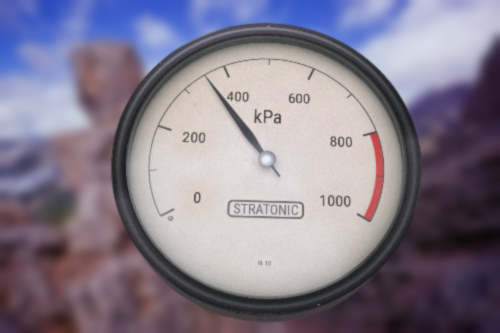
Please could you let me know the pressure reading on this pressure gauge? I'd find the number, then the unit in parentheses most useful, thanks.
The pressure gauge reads 350 (kPa)
